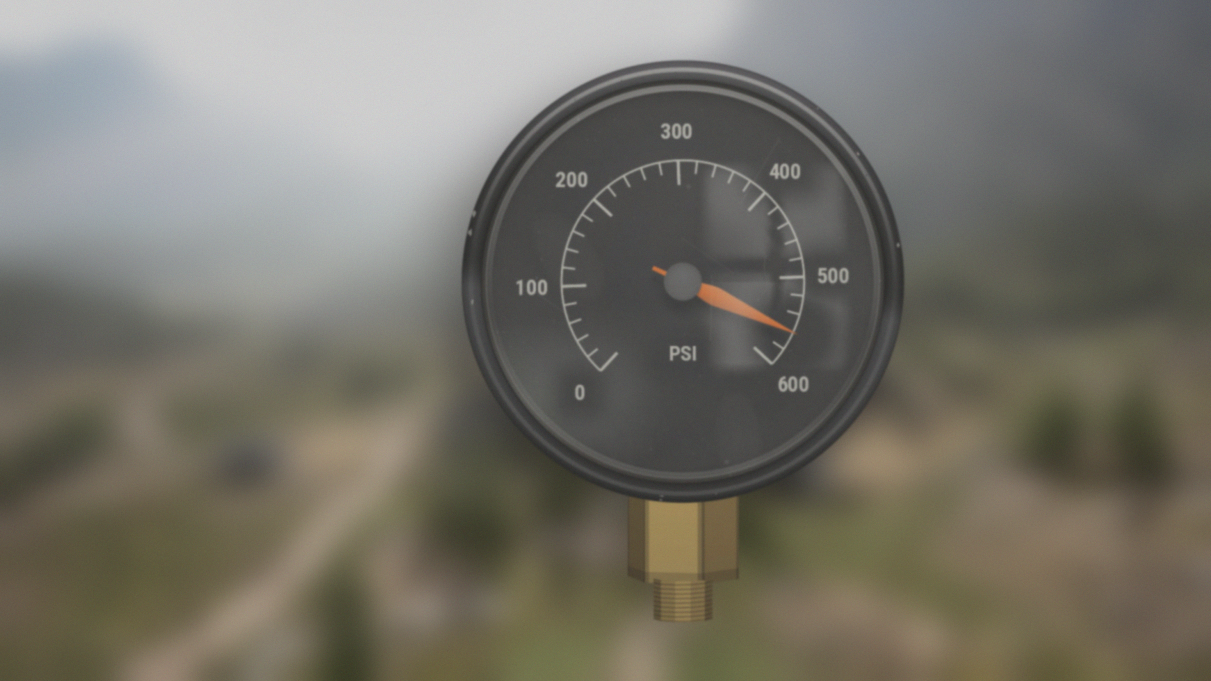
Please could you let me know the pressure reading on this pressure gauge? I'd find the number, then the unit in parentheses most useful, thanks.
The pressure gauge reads 560 (psi)
